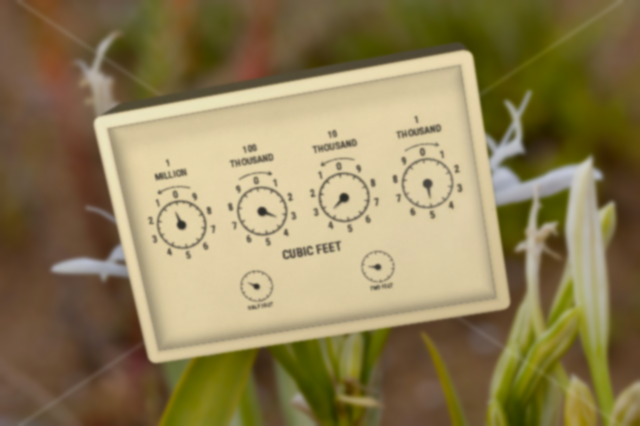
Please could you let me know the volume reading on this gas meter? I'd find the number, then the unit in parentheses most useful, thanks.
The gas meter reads 33500 (ft³)
